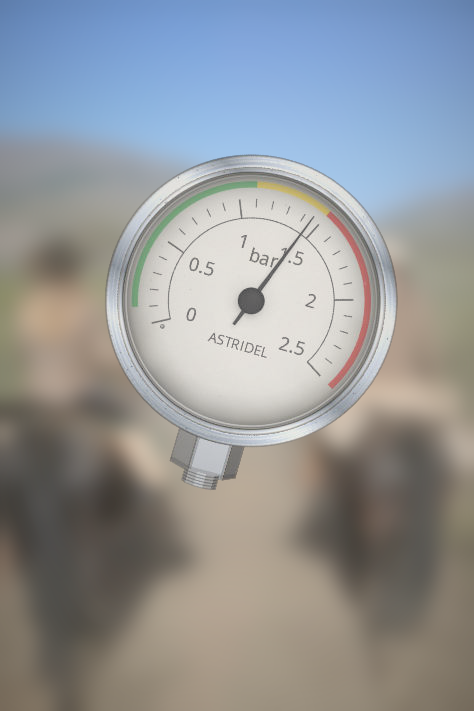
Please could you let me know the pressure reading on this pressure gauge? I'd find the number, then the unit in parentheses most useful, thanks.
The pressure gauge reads 1.45 (bar)
